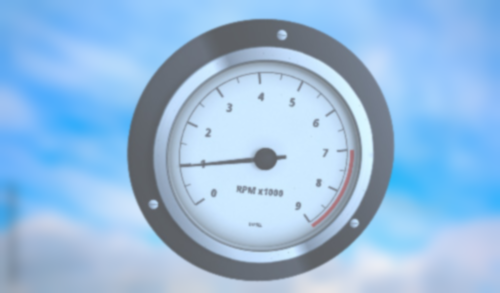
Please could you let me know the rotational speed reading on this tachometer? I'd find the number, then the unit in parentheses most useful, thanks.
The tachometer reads 1000 (rpm)
